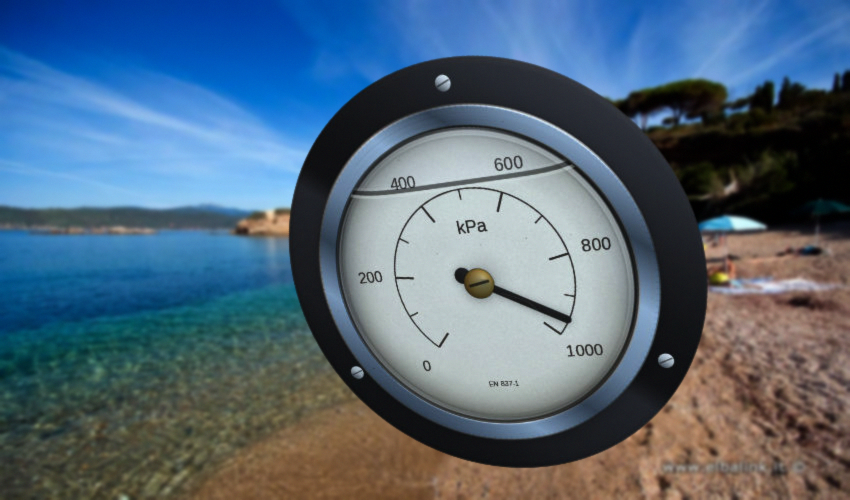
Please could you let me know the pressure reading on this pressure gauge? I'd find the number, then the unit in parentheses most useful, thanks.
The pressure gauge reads 950 (kPa)
